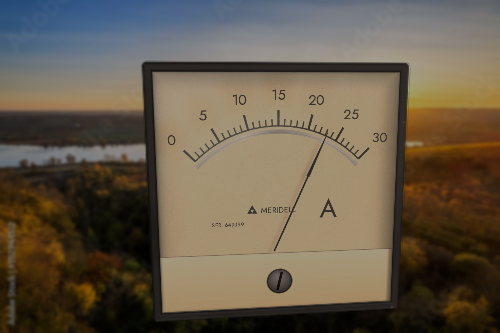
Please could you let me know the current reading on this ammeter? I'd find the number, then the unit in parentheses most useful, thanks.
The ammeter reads 23 (A)
